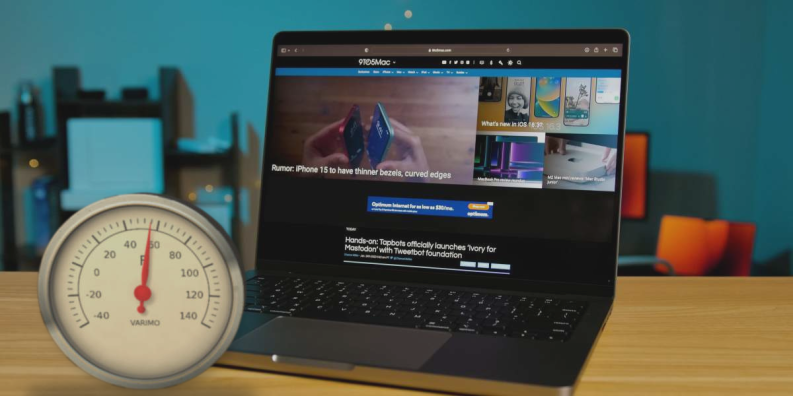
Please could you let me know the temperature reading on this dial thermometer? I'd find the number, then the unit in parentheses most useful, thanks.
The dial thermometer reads 56 (°F)
